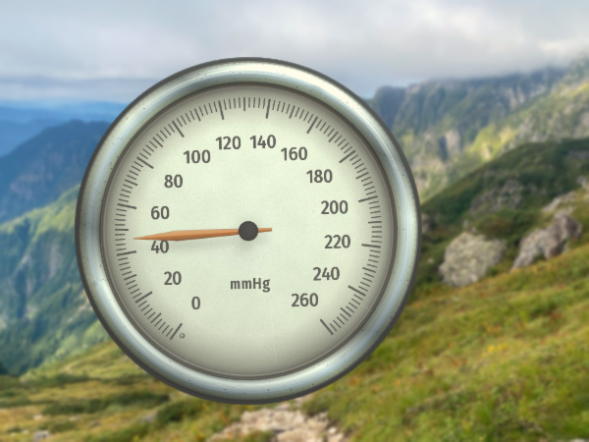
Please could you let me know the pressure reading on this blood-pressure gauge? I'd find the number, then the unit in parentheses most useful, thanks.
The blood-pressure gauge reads 46 (mmHg)
